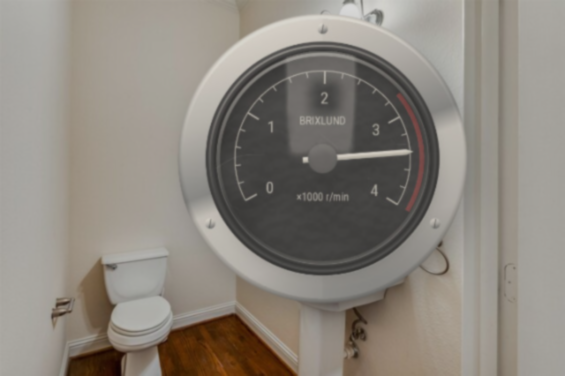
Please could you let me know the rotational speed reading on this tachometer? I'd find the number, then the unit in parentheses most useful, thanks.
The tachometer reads 3400 (rpm)
